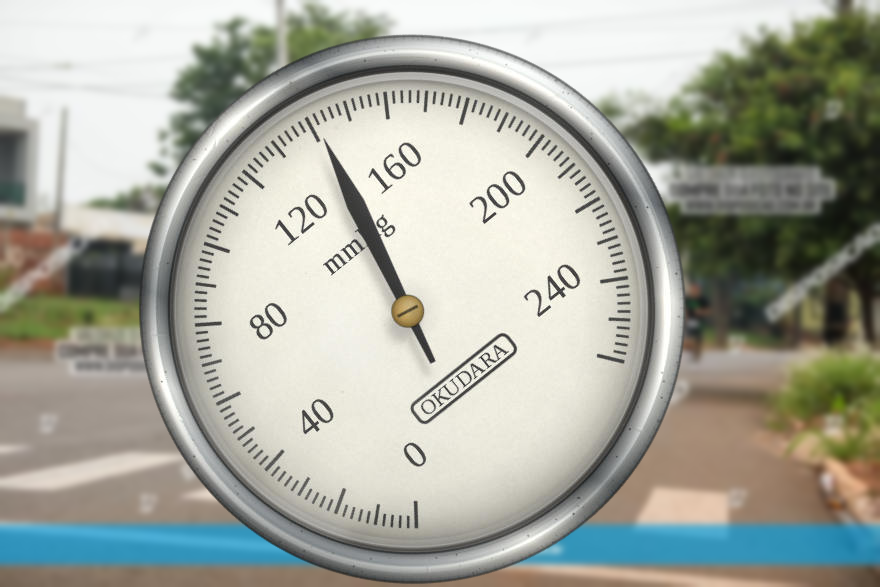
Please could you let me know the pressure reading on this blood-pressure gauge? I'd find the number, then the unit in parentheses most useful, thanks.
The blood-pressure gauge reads 142 (mmHg)
